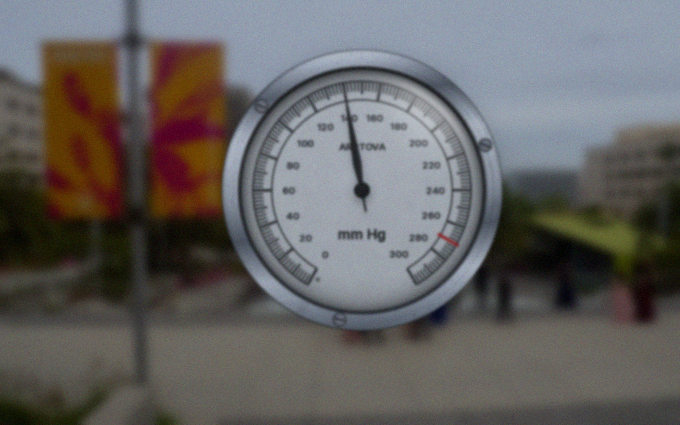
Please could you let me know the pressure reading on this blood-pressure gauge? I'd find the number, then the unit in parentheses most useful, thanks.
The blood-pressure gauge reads 140 (mmHg)
